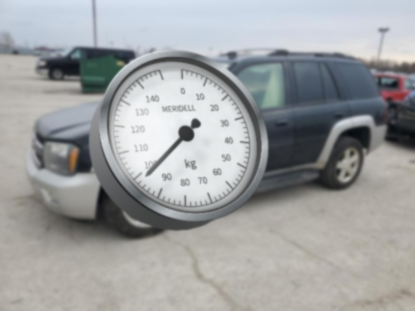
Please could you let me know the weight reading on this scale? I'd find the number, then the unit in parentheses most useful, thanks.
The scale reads 98 (kg)
